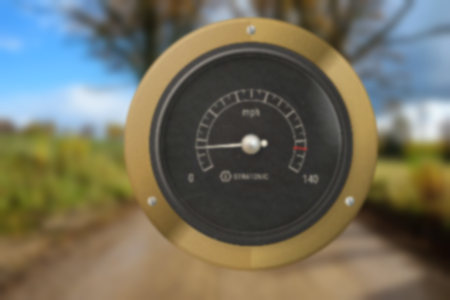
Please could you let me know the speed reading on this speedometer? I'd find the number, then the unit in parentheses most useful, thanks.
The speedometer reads 15 (mph)
